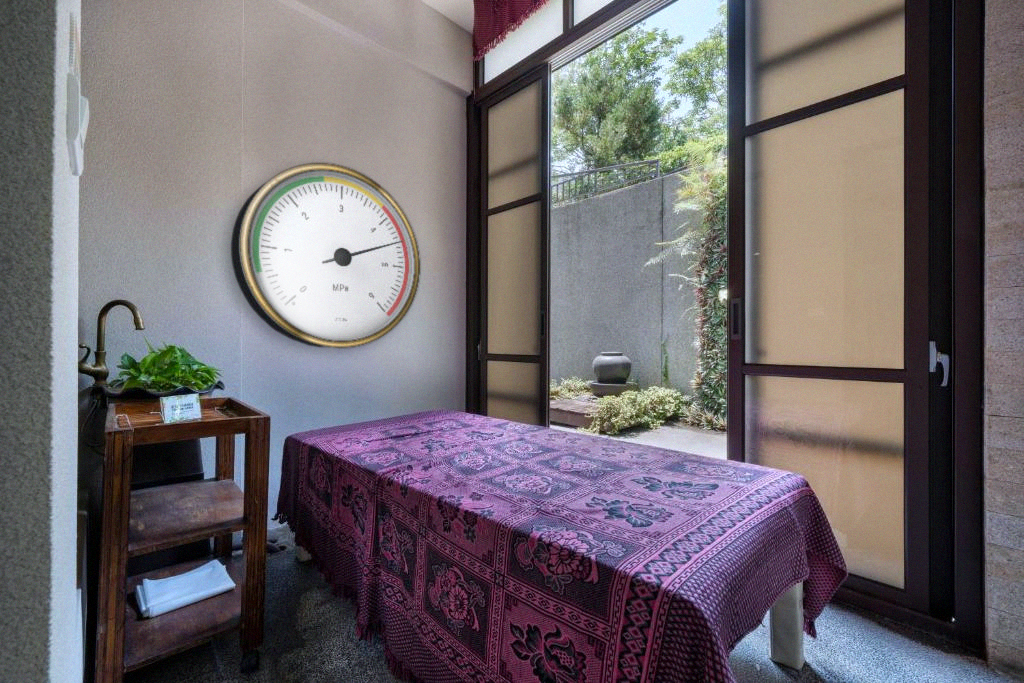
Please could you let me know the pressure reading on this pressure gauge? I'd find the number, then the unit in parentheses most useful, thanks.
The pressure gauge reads 4.5 (MPa)
